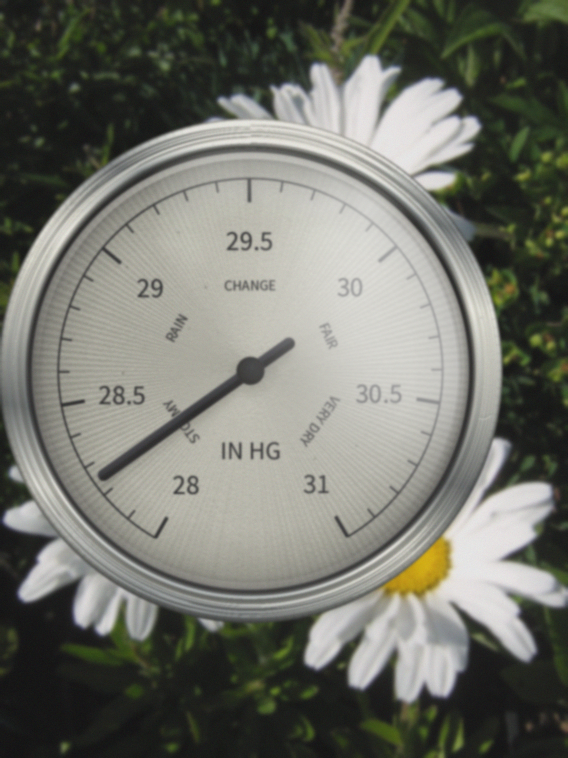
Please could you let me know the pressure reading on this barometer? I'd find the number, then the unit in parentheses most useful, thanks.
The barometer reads 28.25 (inHg)
